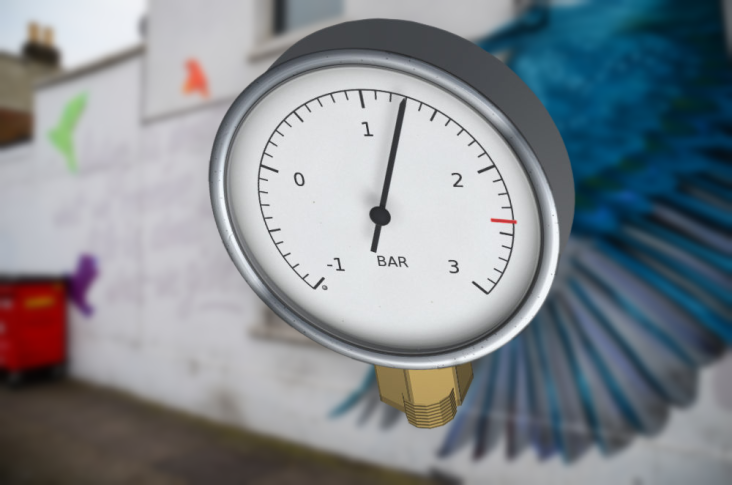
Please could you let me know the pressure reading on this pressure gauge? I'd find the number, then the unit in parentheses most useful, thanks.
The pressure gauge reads 1.3 (bar)
